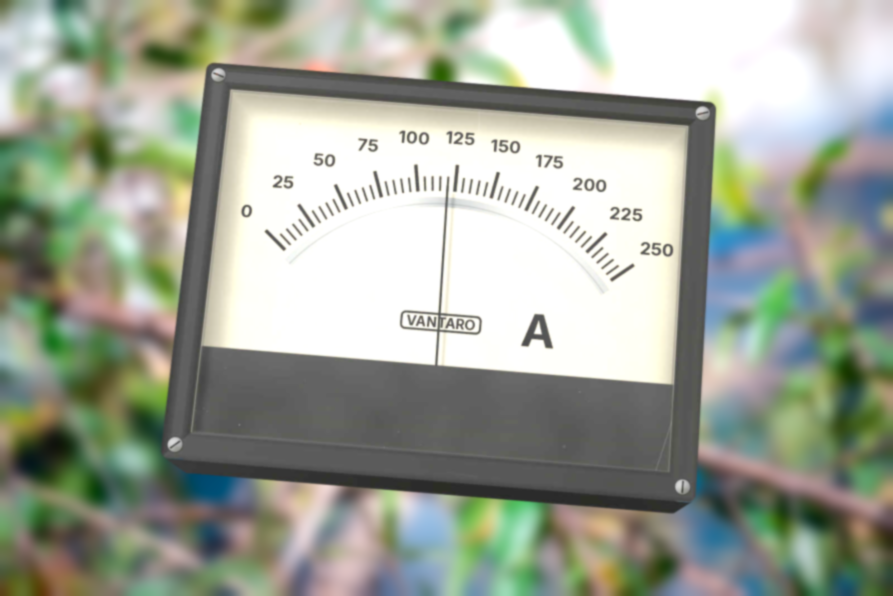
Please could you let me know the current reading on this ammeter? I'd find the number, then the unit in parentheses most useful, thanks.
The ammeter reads 120 (A)
